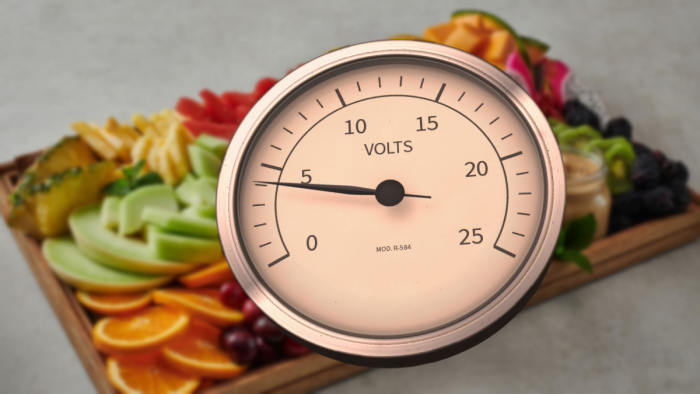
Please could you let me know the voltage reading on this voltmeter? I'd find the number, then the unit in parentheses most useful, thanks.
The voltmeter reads 4 (V)
